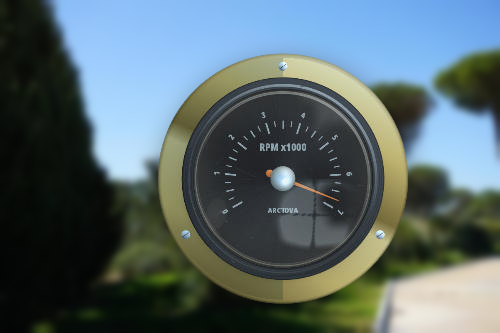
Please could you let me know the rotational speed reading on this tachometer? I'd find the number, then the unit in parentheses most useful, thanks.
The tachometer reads 6750 (rpm)
